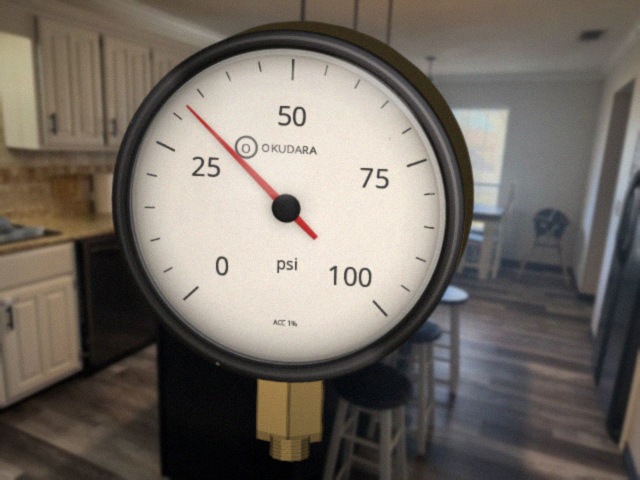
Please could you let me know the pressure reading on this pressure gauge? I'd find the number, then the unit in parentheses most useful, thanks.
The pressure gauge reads 32.5 (psi)
